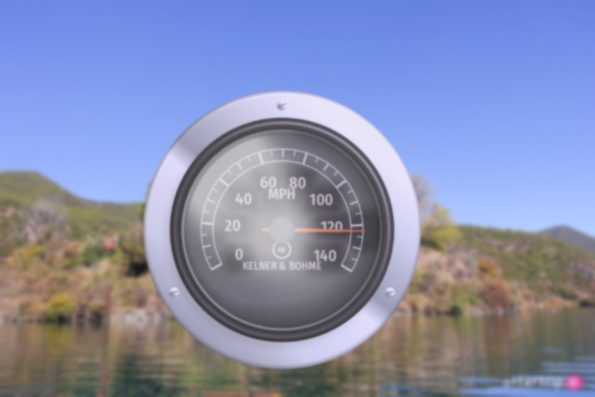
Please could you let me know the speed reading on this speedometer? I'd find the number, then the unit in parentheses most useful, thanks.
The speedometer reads 122.5 (mph)
